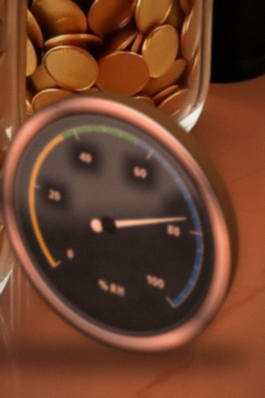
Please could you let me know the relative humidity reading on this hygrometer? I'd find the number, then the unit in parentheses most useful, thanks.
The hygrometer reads 76 (%)
